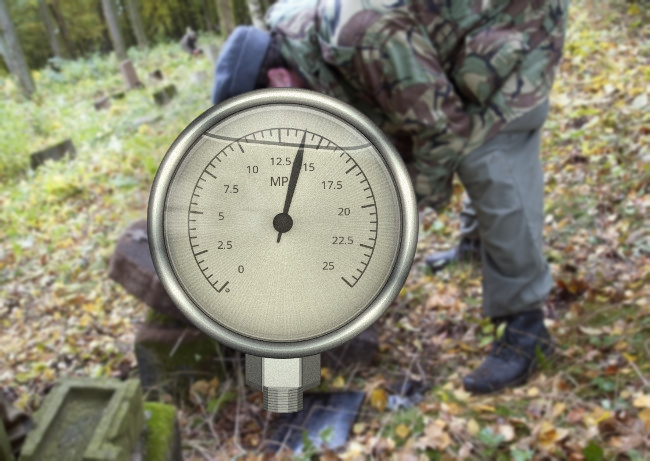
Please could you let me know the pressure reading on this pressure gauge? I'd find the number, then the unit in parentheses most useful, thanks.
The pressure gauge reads 14 (MPa)
